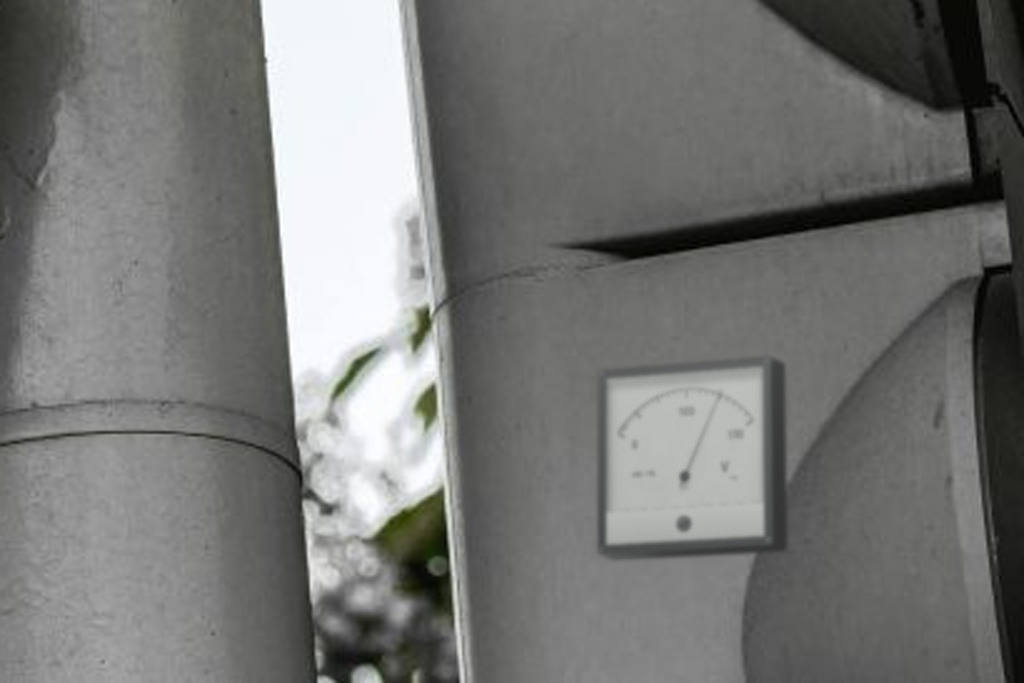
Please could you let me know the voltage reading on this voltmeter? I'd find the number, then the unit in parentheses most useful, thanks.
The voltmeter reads 125 (V)
